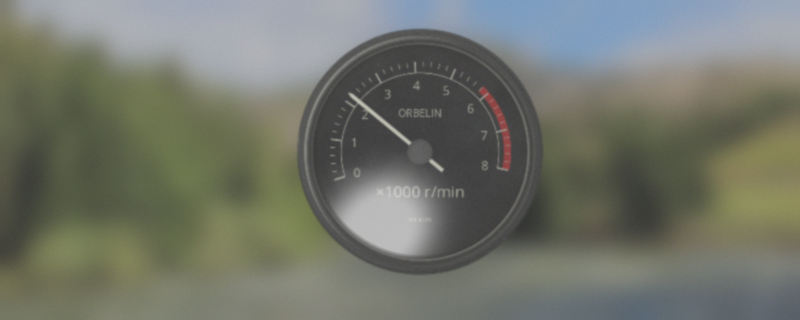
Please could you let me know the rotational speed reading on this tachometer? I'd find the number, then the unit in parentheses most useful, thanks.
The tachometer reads 2200 (rpm)
